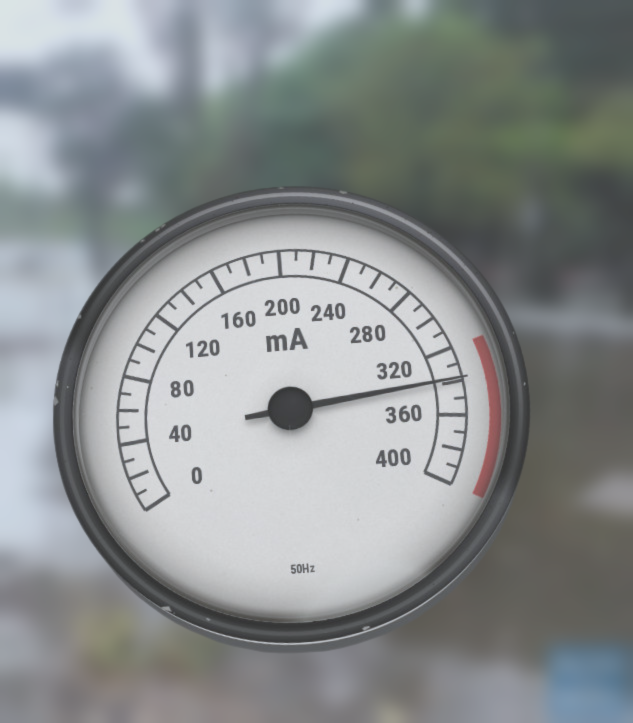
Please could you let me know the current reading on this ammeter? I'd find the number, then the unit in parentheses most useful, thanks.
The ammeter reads 340 (mA)
